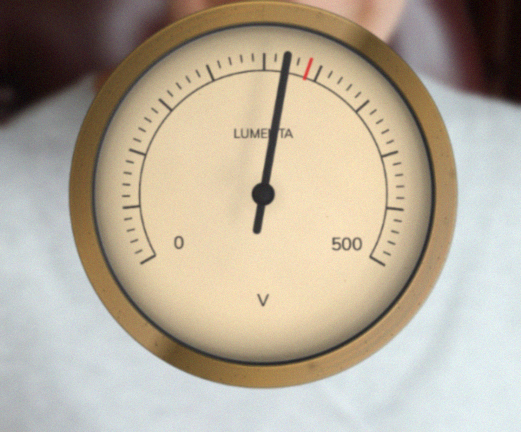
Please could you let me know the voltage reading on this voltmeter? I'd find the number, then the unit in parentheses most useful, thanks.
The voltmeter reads 270 (V)
